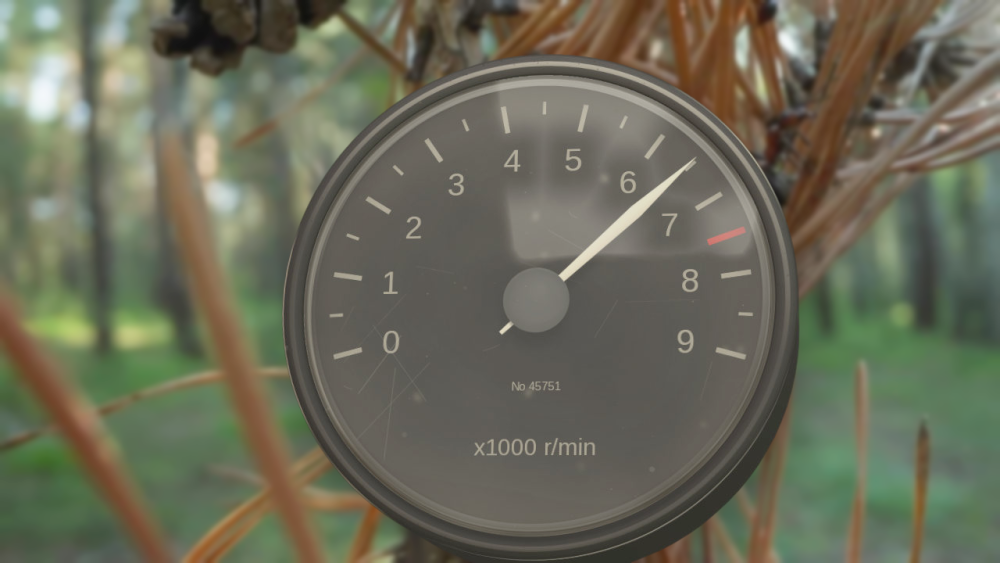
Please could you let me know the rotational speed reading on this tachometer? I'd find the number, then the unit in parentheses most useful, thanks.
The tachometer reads 6500 (rpm)
